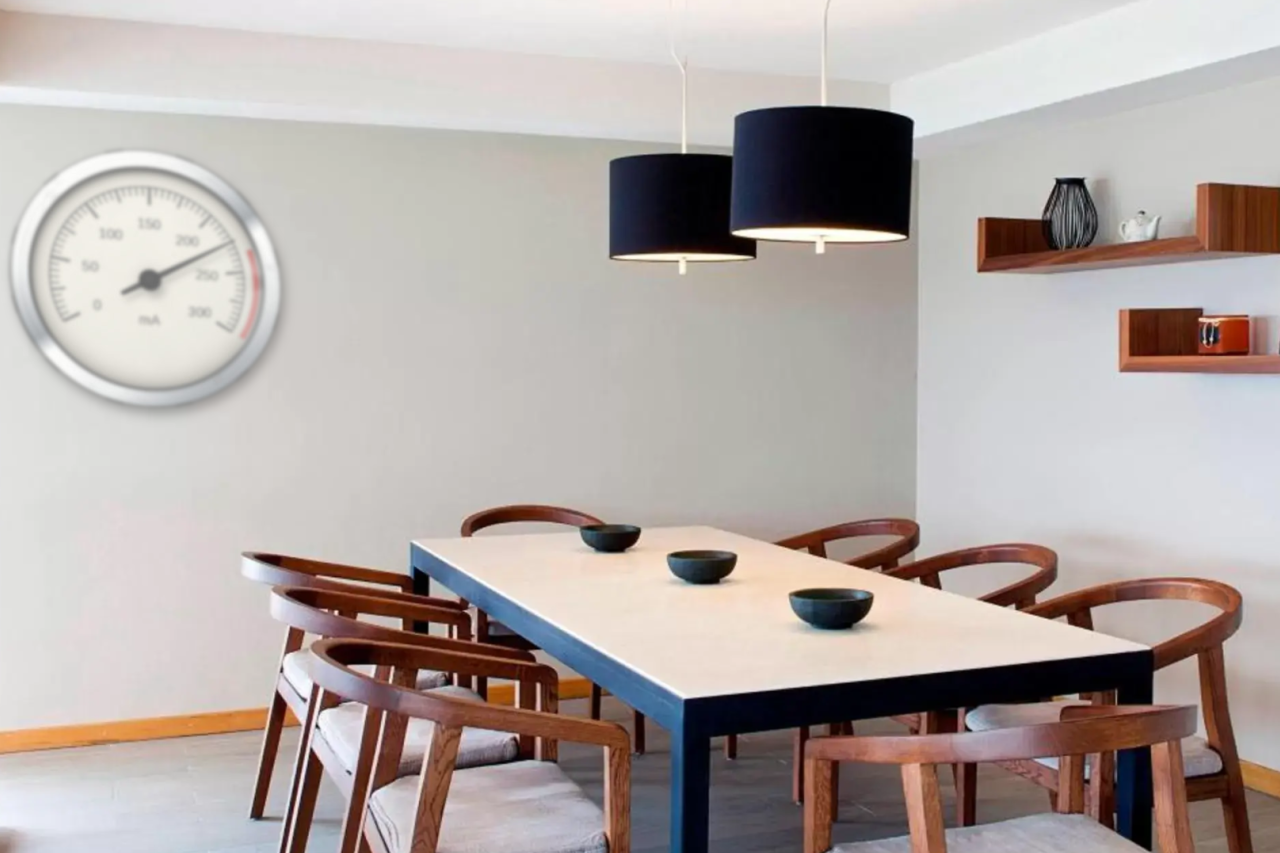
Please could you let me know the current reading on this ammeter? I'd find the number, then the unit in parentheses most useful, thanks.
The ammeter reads 225 (mA)
